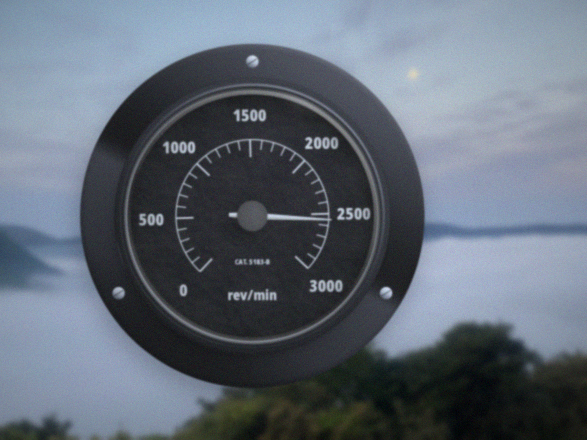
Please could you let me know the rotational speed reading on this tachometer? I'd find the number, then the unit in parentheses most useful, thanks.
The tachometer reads 2550 (rpm)
